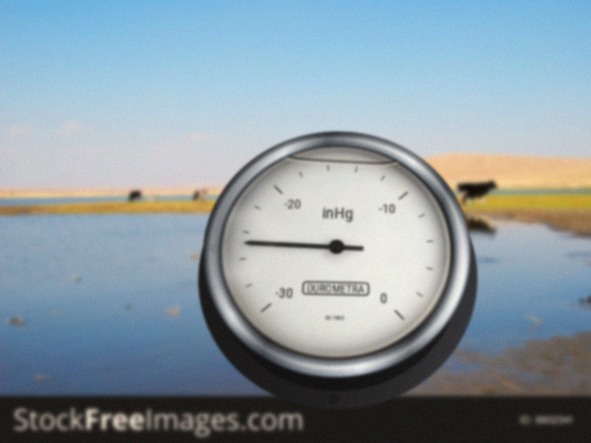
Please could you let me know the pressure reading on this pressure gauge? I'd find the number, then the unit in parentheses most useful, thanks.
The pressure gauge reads -25 (inHg)
